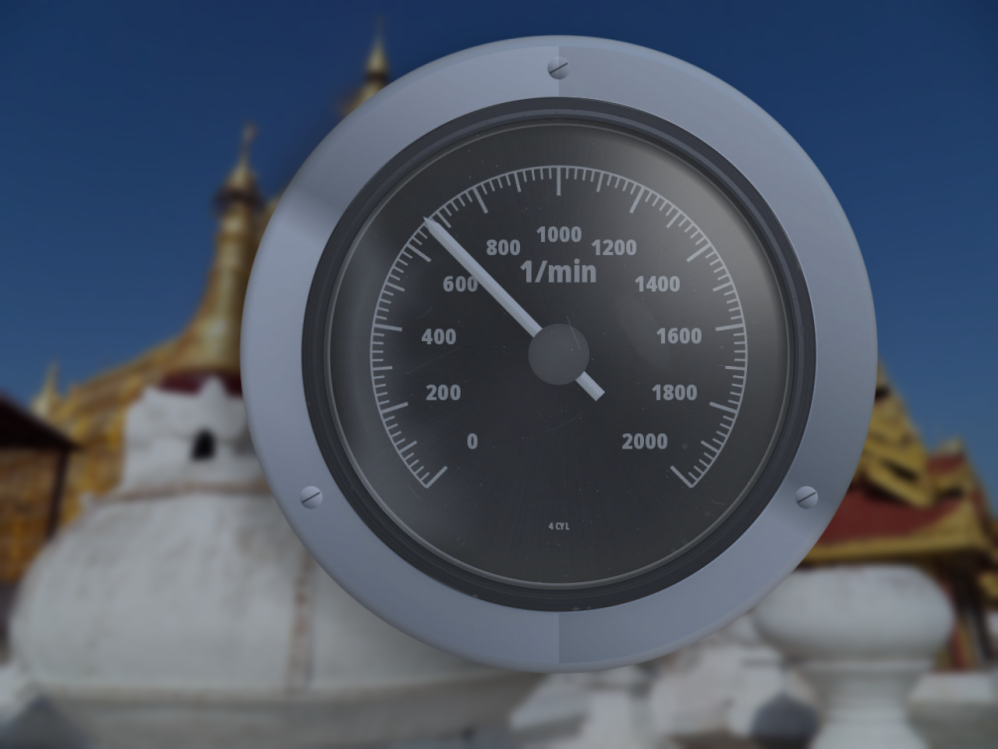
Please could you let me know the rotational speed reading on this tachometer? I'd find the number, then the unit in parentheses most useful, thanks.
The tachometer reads 670 (rpm)
